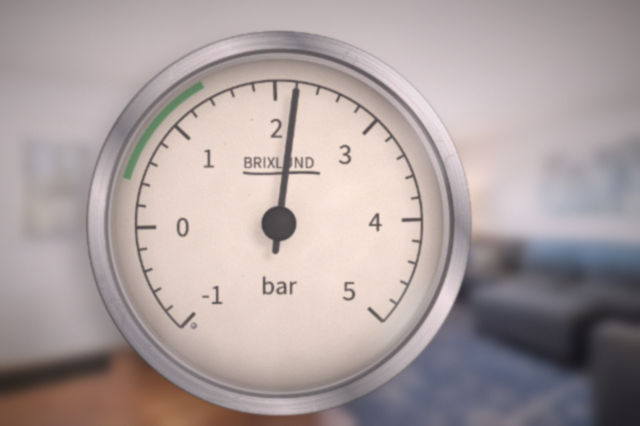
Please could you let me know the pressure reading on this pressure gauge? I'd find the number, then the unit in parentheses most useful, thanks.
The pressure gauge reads 2.2 (bar)
